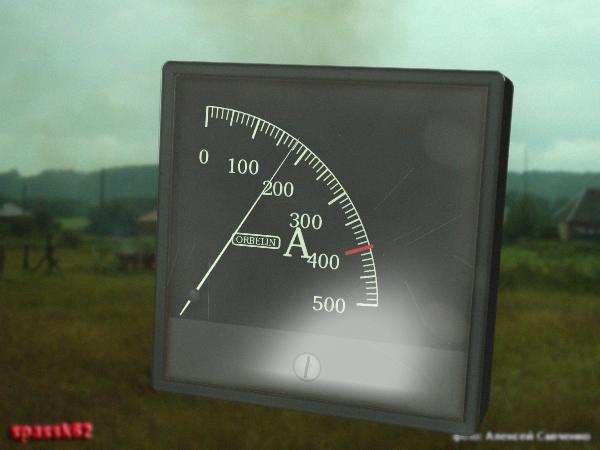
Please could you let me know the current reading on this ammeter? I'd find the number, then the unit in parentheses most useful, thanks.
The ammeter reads 180 (A)
